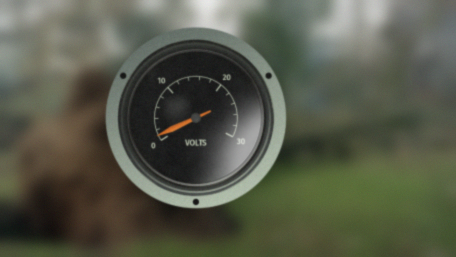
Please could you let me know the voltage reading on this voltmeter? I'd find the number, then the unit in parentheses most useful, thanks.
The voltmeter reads 1 (V)
